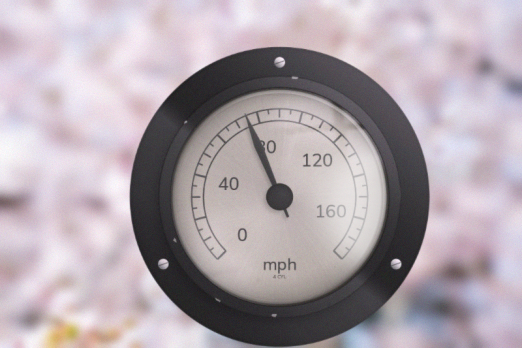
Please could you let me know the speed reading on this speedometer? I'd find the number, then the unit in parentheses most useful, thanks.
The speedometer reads 75 (mph)
